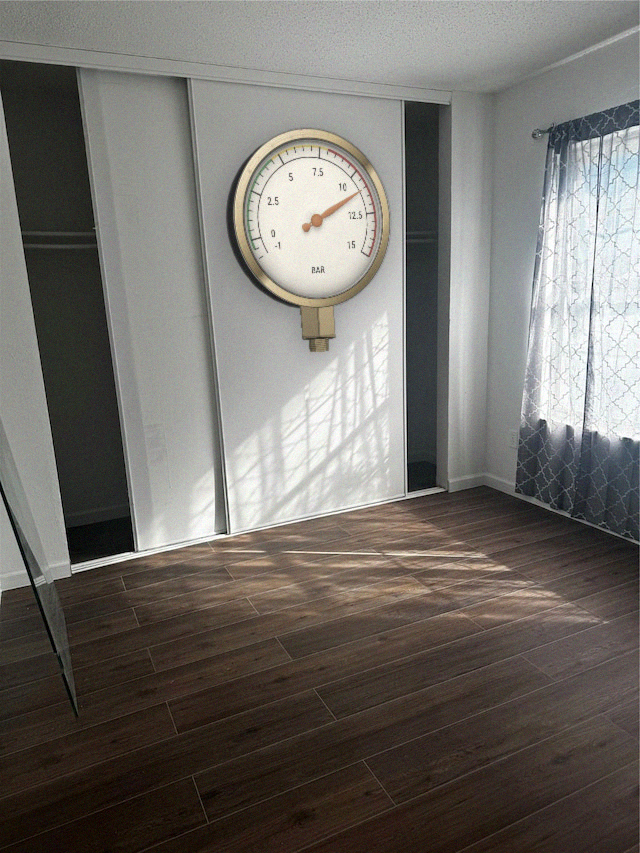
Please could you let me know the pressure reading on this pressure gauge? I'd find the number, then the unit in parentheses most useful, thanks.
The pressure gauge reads 11 (bar)
